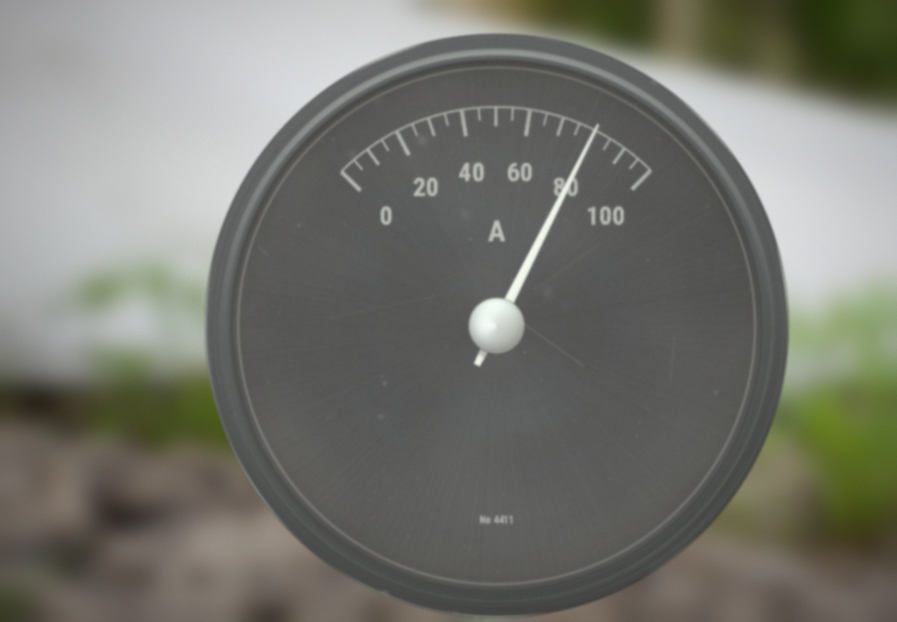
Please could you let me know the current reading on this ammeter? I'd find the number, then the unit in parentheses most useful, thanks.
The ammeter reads 80 (A)
